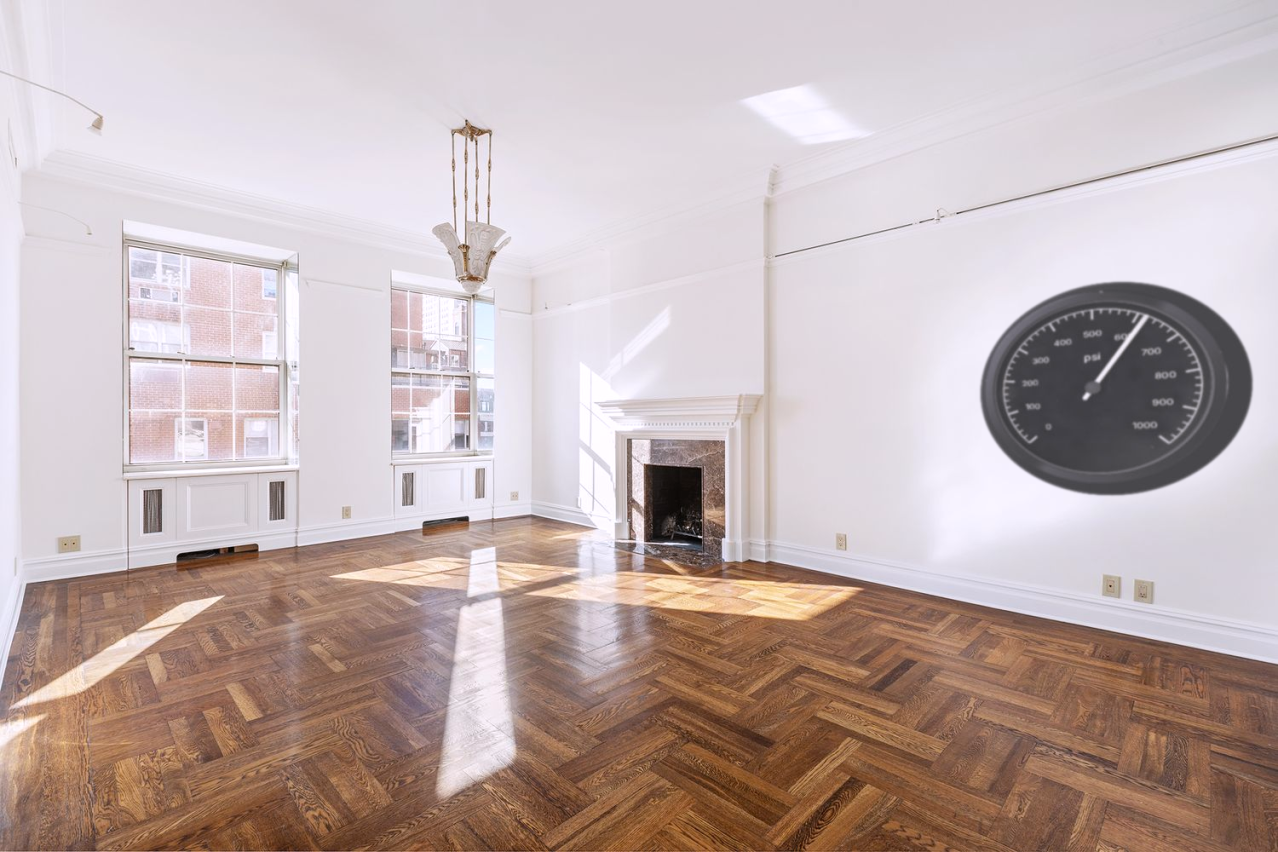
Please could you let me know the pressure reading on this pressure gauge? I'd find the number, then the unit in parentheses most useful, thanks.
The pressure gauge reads 620 (psi)
